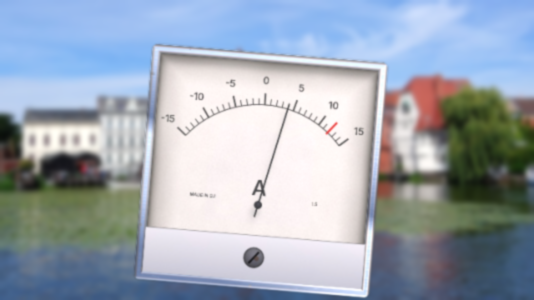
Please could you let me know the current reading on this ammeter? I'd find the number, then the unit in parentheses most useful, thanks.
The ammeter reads 4 (A)
